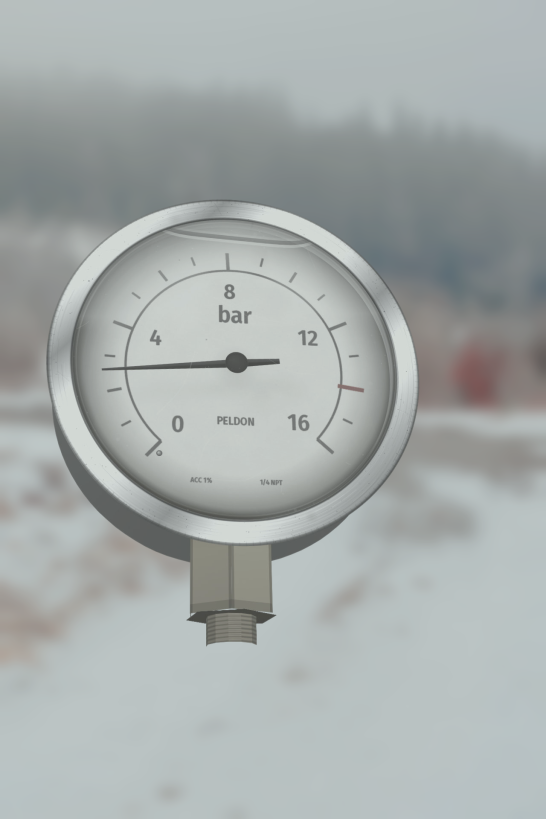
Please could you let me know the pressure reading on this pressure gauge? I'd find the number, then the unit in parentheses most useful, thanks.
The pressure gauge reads 2.5 (bar)
